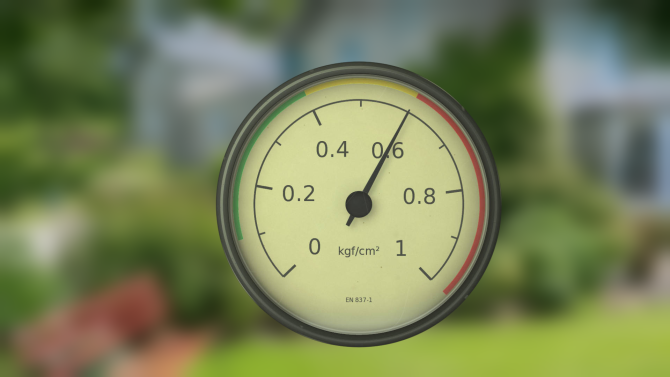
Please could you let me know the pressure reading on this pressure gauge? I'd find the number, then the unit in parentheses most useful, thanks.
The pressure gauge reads 0.6 (kg/cm²)
